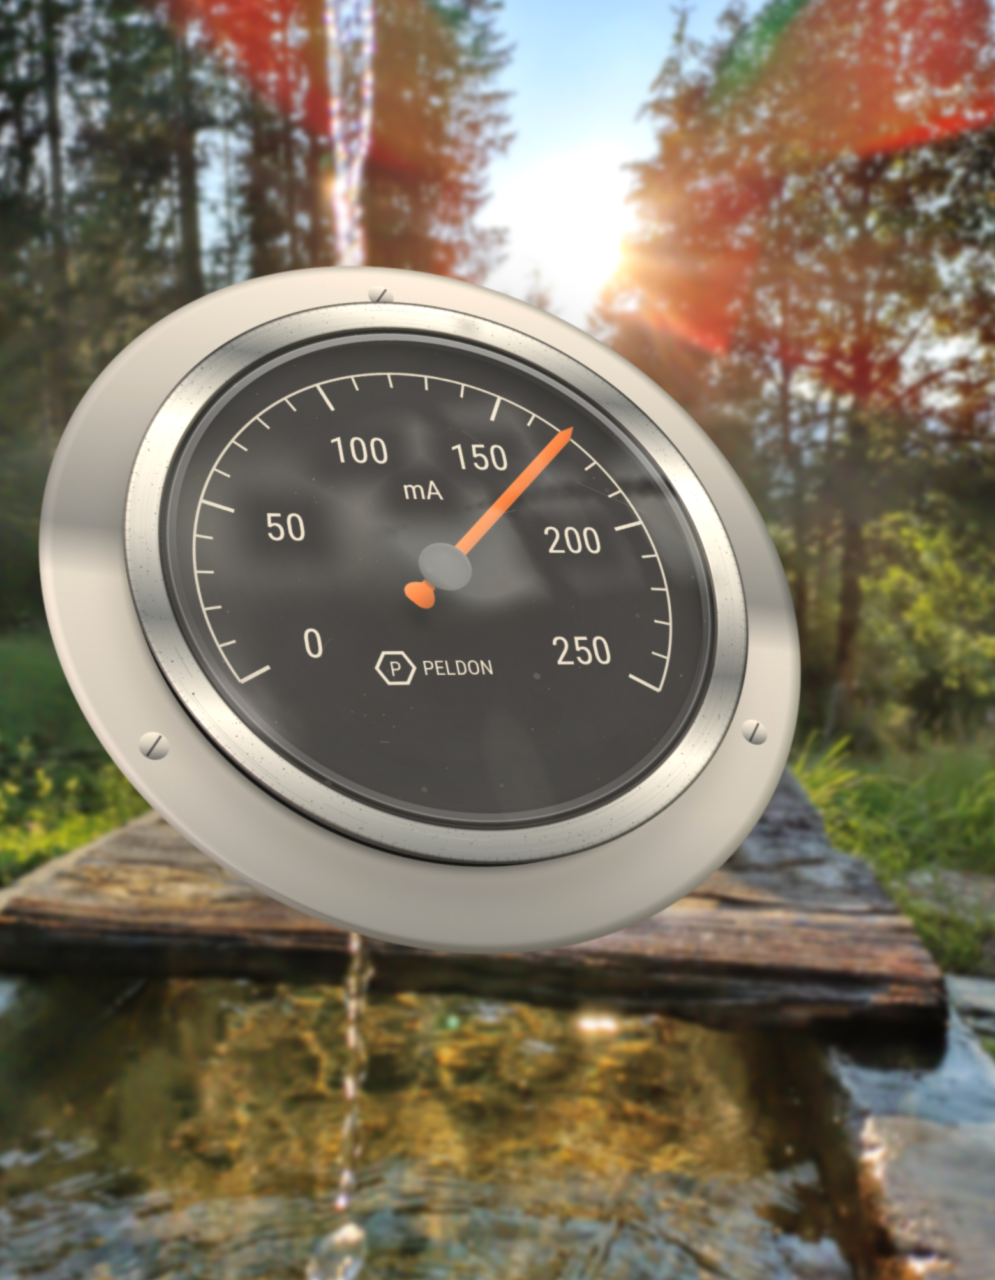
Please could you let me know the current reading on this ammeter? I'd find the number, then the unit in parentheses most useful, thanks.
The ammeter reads 170 (mA)
